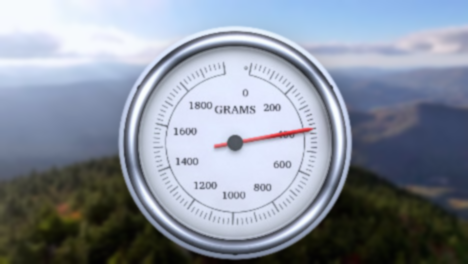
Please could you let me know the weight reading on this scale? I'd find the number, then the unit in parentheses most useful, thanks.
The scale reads 400 (g)
